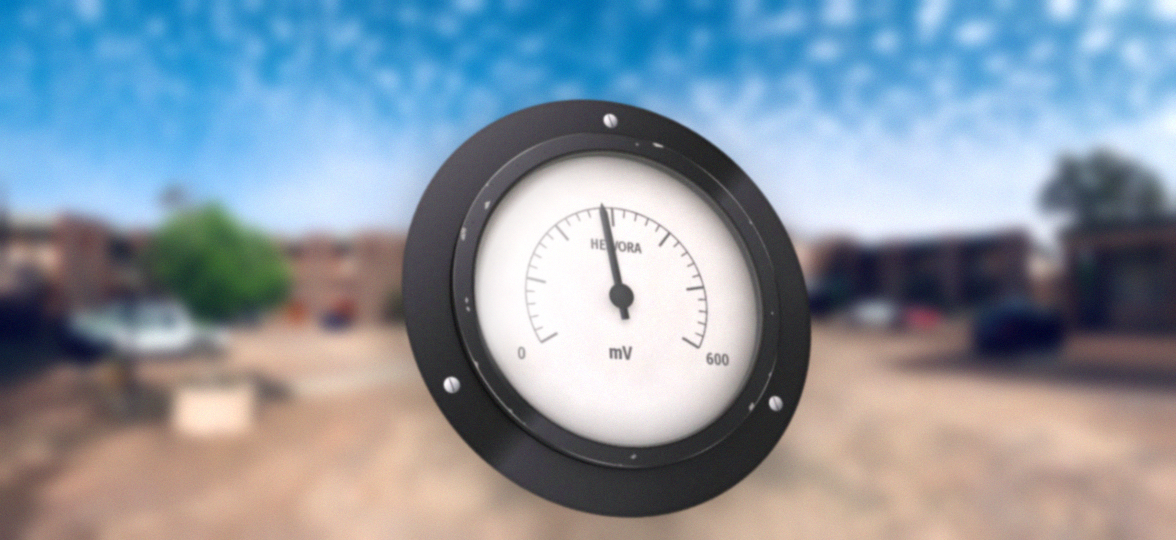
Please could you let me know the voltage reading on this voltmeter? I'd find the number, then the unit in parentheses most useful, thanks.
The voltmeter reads 280 (mV)
